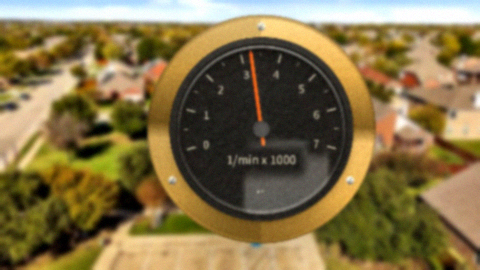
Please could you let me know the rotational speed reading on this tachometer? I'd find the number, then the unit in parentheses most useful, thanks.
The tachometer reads 3250 (rpm)
